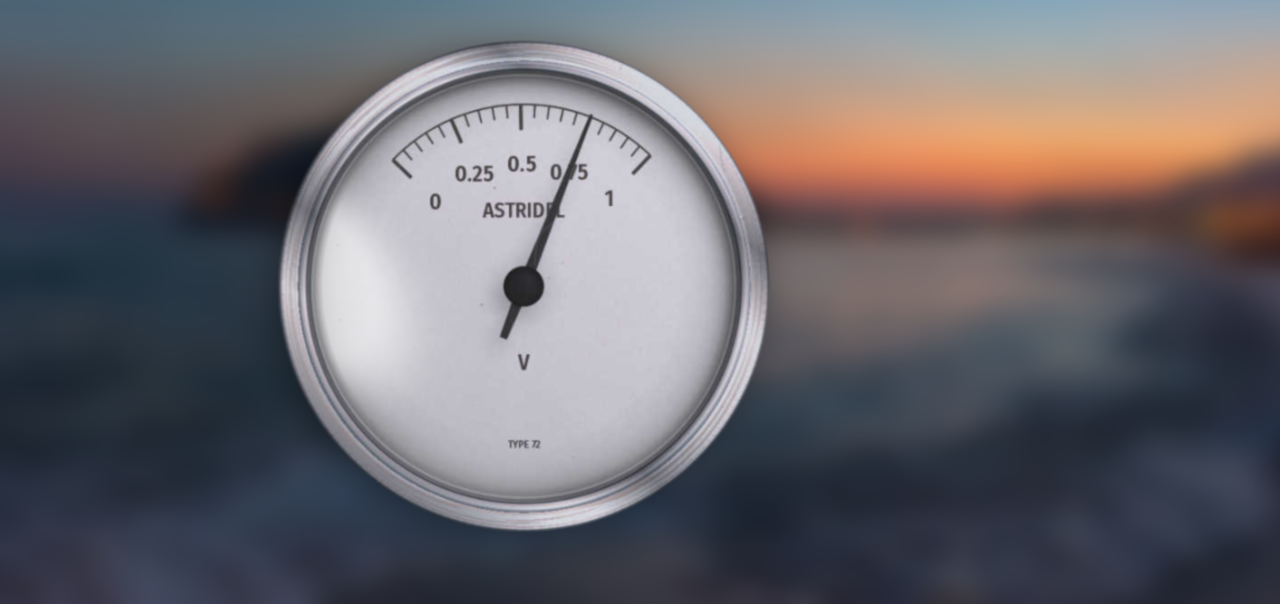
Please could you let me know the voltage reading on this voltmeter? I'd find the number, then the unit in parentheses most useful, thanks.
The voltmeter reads 0.75 (V)
